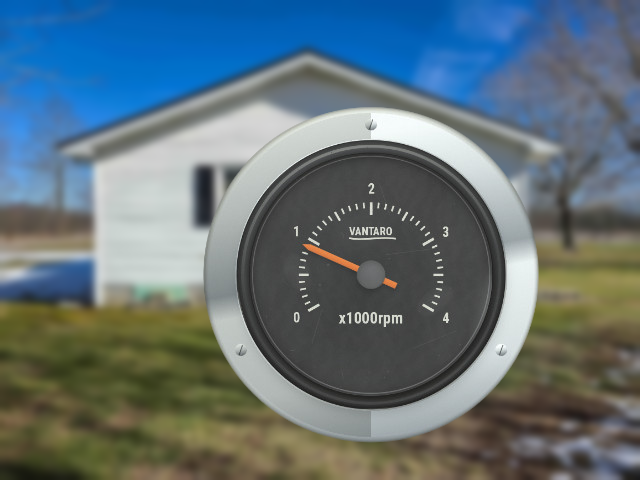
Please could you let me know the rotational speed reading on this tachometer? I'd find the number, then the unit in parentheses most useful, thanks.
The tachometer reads 900 (rpm)
